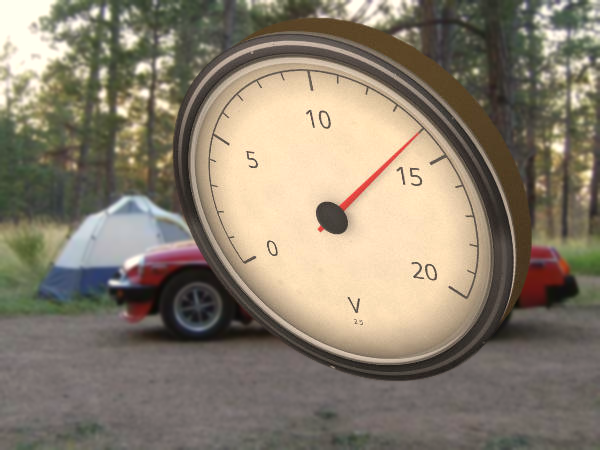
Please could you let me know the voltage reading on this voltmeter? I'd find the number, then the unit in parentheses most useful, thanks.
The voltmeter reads 14 (V)
